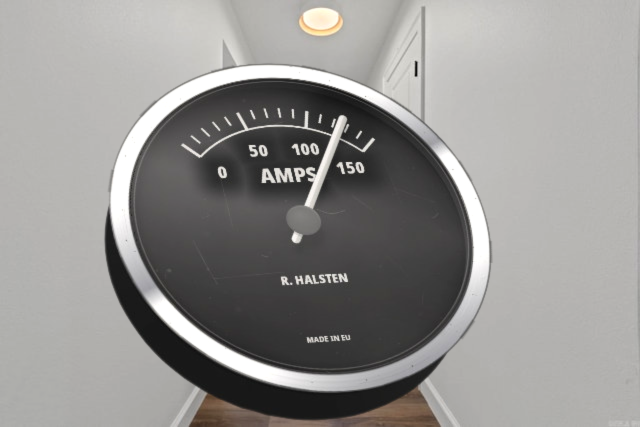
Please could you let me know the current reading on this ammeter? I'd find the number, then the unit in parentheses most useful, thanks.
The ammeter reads 125 (A)
